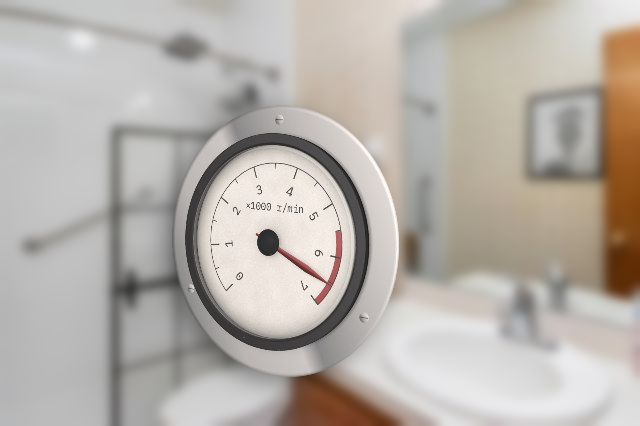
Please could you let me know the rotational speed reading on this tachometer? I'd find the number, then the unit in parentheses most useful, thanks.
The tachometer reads 6500 (rpm)
